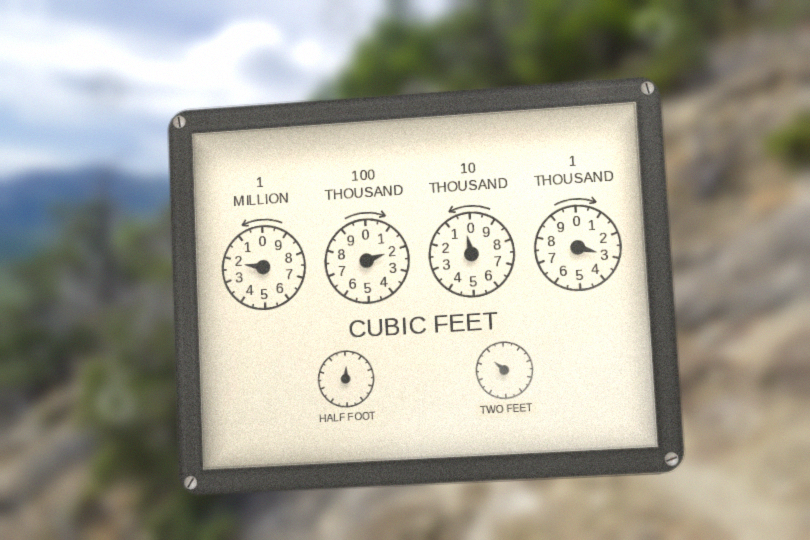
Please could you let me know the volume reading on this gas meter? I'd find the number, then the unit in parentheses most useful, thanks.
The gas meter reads 220300 (ft³)
